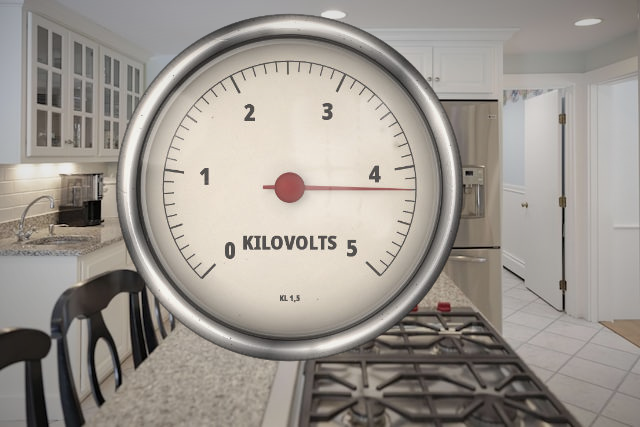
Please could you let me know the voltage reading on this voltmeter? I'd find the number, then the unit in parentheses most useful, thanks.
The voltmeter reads 4.2 (kV)
